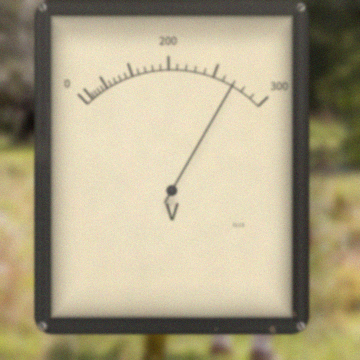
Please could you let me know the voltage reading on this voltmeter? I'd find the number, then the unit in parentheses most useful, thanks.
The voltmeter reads 270 (V)
